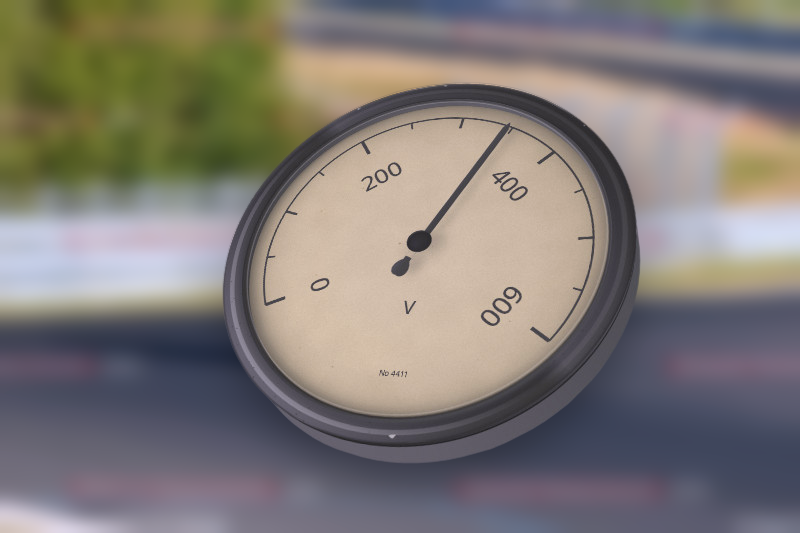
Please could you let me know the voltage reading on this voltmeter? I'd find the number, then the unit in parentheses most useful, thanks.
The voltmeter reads 350 (V)
